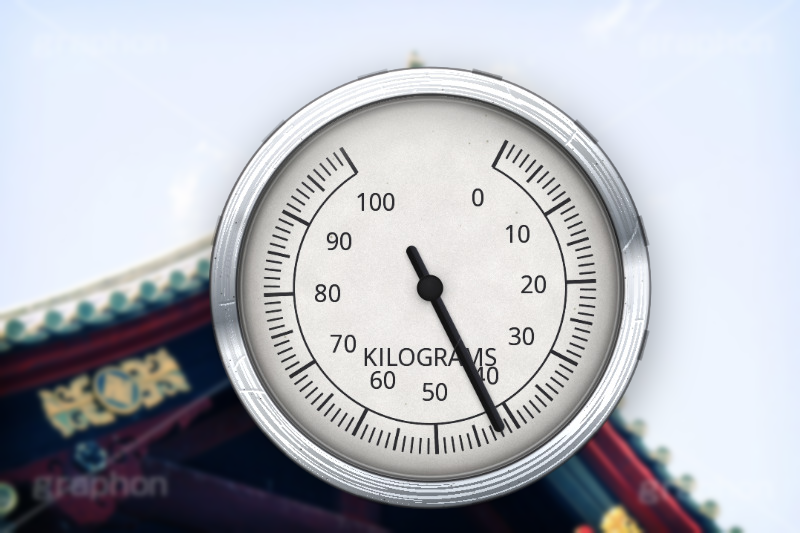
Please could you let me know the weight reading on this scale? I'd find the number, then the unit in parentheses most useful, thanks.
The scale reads 42 (kg)
